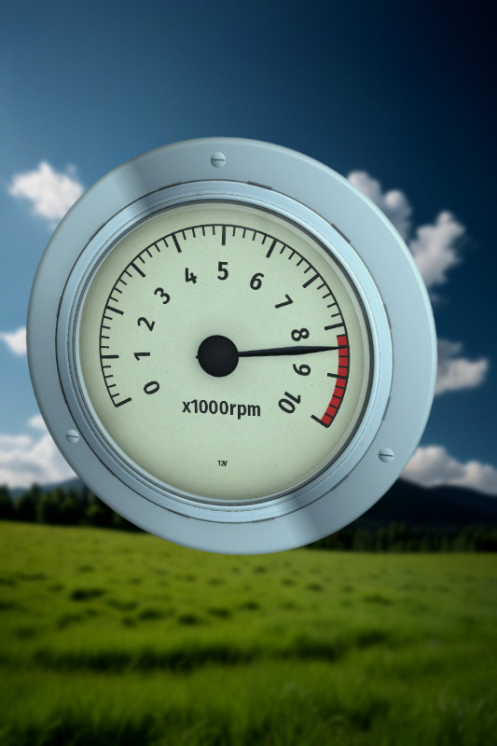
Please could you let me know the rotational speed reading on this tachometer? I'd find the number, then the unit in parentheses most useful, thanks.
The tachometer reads 8400 (rpm)
